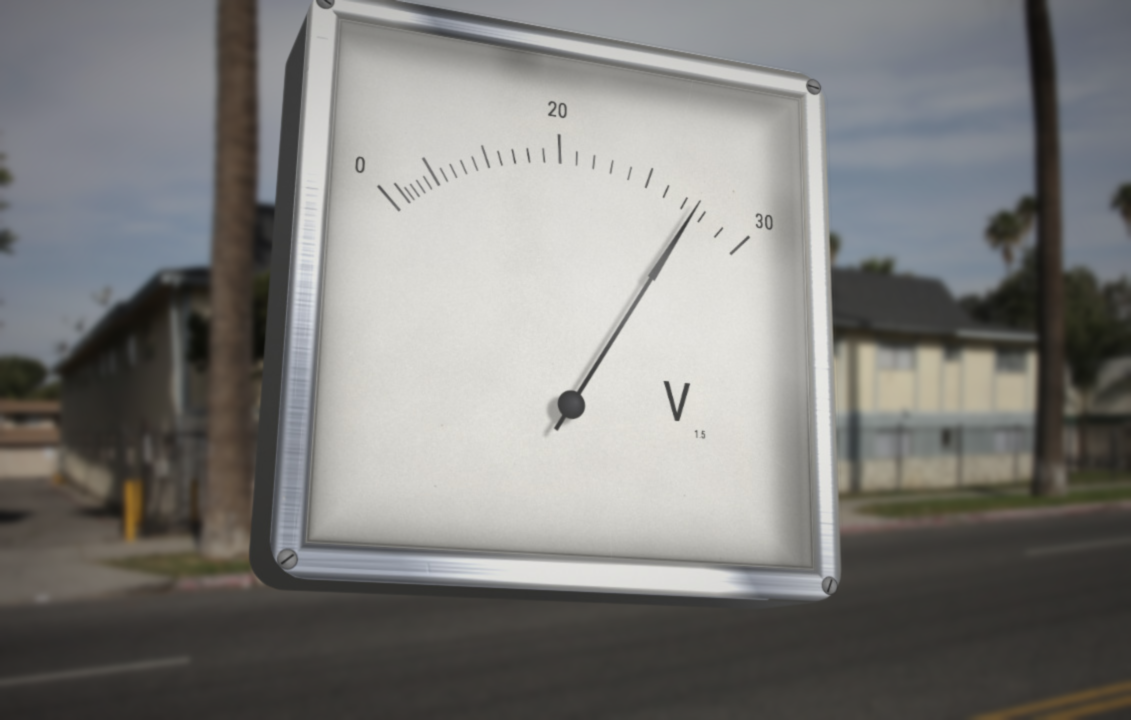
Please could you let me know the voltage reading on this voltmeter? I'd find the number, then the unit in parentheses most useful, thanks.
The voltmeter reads 27.5 (V)
